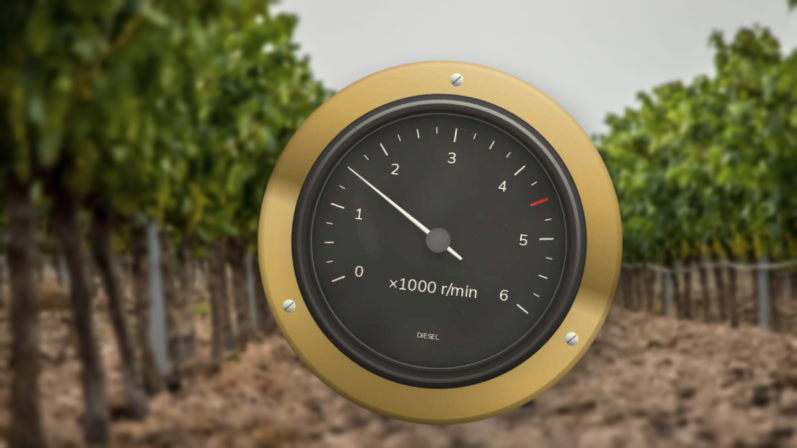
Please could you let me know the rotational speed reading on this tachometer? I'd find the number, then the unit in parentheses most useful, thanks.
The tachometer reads 1500 (rpm)
